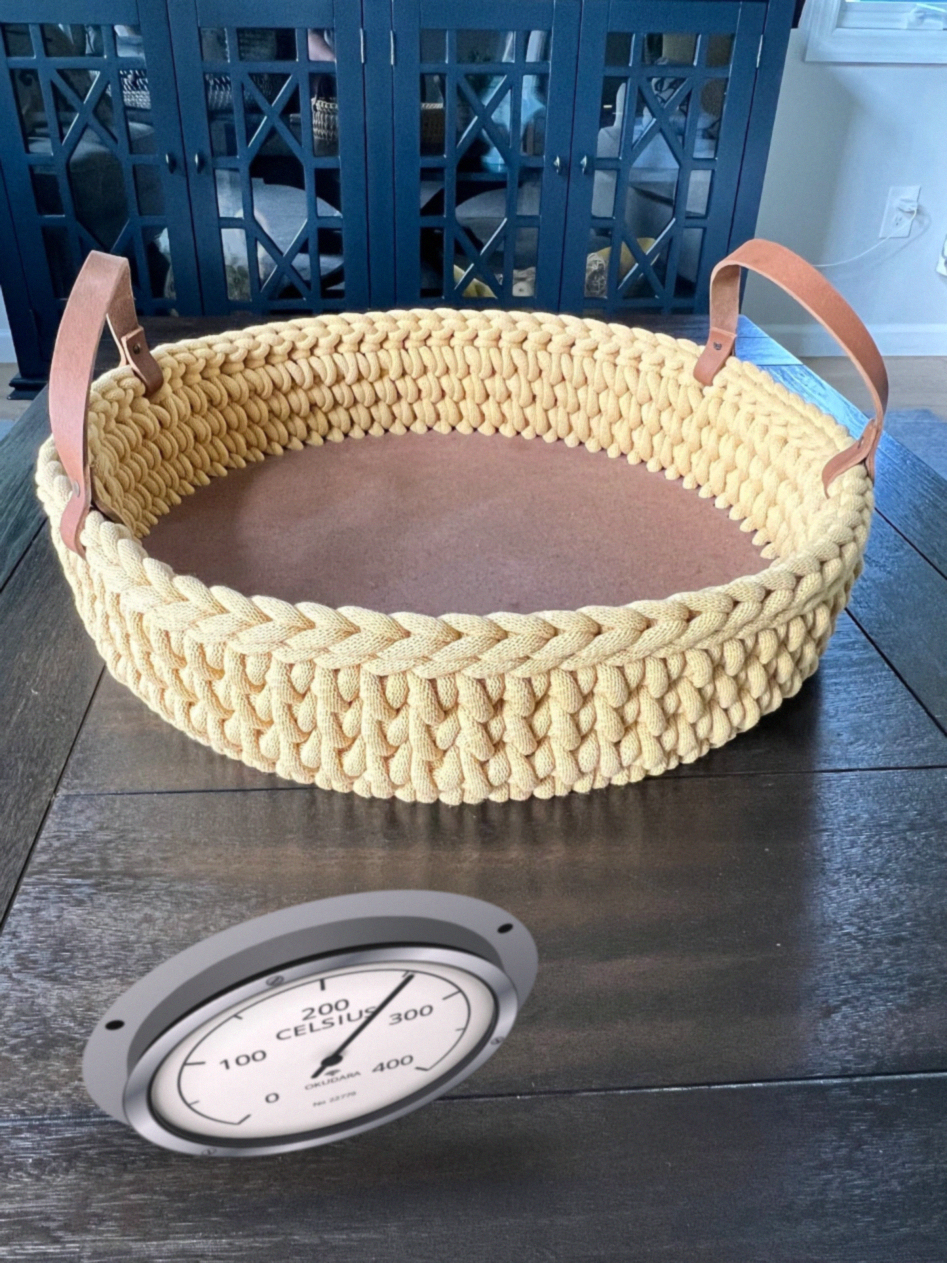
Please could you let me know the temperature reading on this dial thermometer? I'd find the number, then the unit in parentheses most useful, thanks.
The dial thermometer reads 250 (°C)
